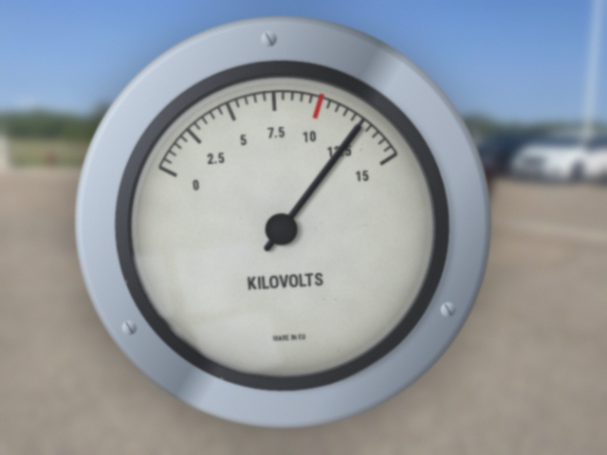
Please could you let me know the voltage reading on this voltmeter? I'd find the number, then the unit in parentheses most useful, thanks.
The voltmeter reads 12.5 (kV)
